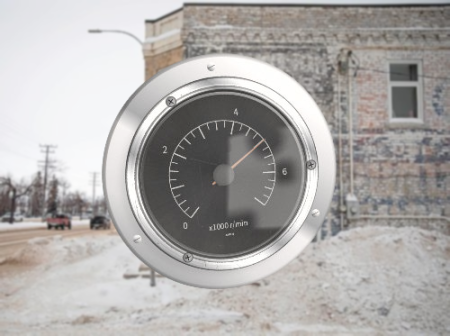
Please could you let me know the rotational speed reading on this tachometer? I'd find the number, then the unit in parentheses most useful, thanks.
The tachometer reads 5000 (rpm)
